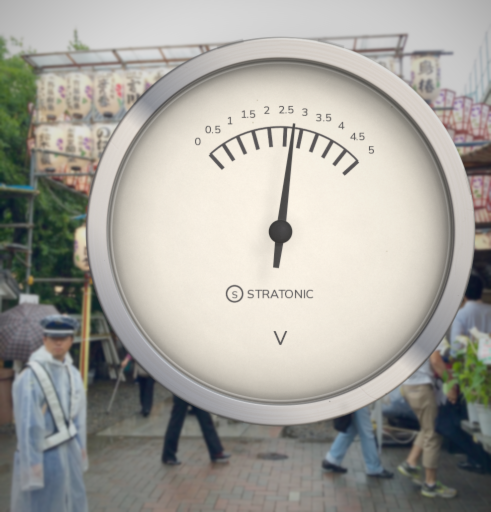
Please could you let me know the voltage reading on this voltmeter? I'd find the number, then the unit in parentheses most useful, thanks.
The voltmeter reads 2.75 (V)
